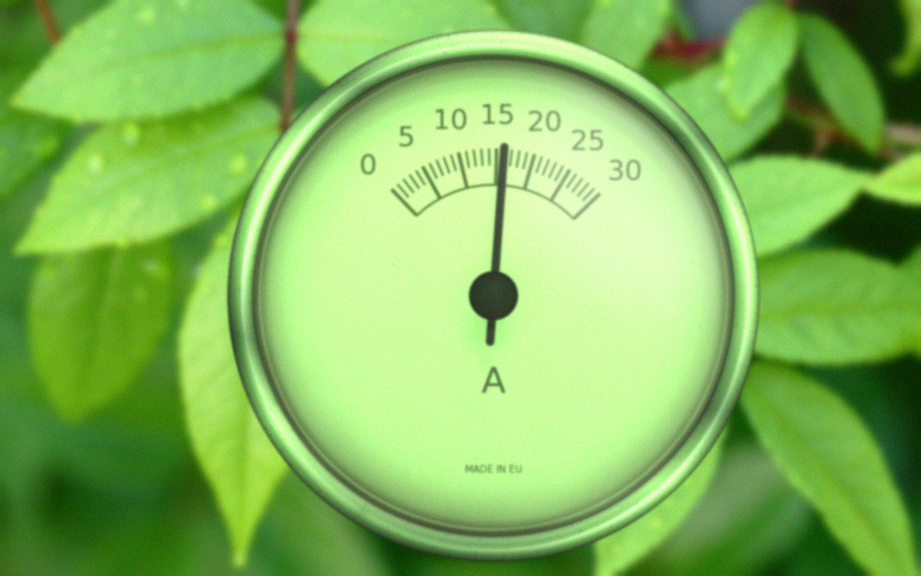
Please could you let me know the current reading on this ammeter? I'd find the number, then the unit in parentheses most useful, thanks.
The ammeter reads 16 (A)
